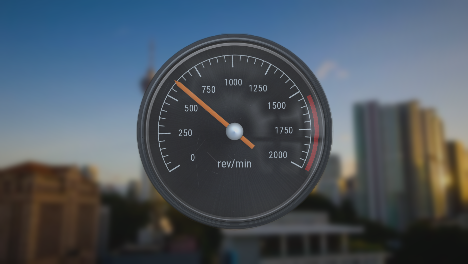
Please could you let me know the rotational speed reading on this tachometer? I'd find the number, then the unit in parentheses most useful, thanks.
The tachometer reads 600 (rpm)
